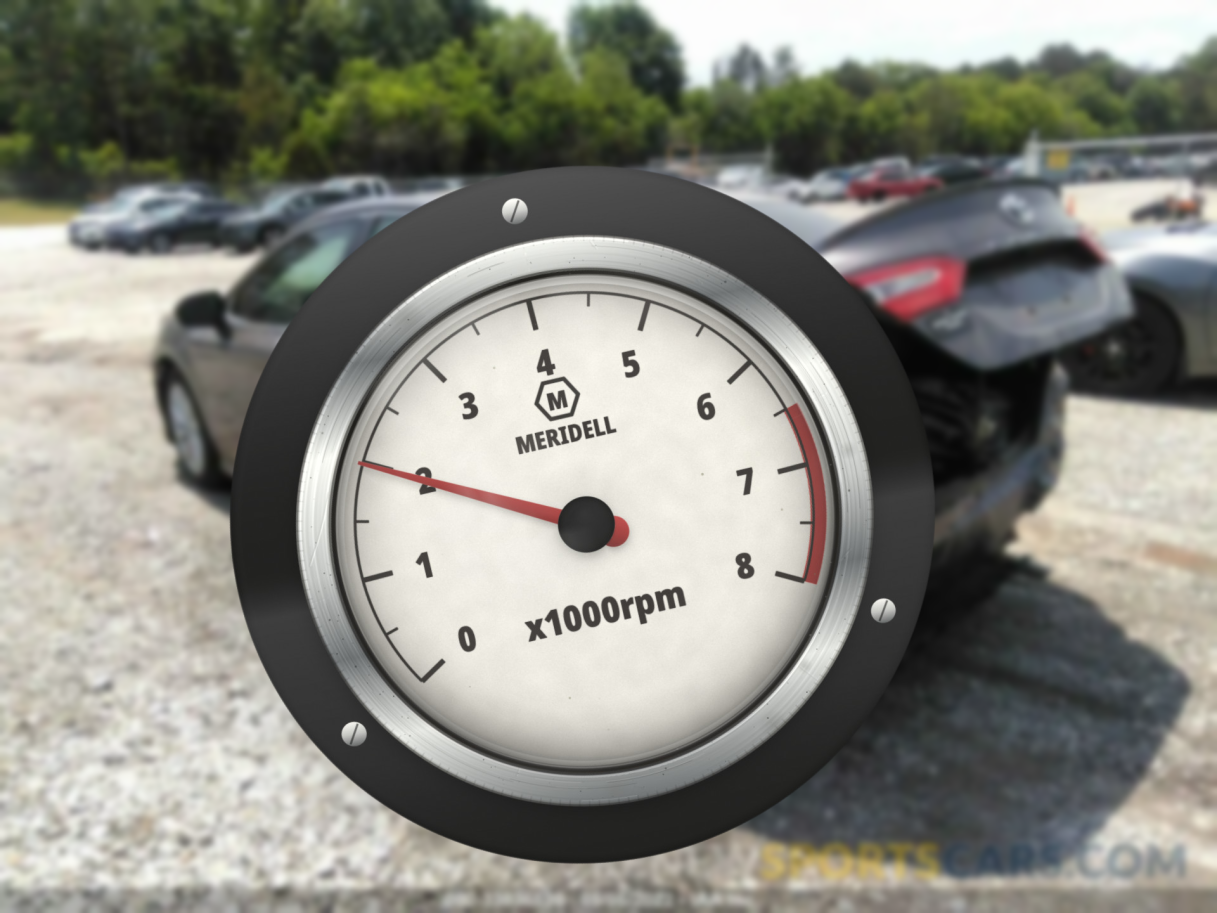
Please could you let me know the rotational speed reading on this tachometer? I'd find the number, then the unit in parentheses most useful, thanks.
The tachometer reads 2000 (rpm)
